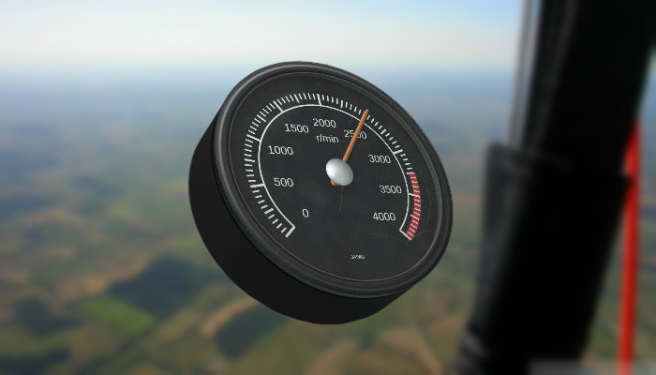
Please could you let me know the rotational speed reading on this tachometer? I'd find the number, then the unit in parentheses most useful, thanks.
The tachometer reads 2500 (rpm)
